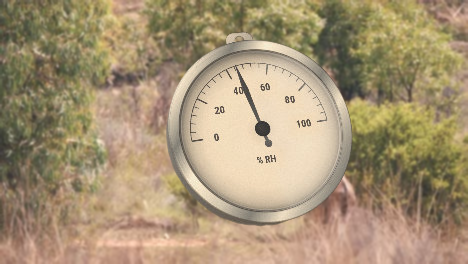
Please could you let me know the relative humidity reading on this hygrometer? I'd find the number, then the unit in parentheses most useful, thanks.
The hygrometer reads 44 (%)
